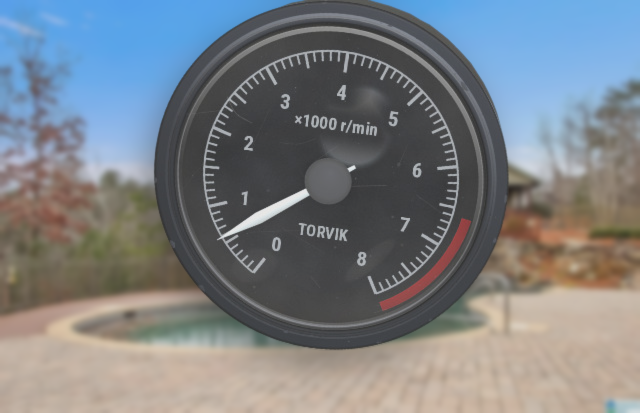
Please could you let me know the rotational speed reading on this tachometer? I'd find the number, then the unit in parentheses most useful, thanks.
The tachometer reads 600 (rpm)
